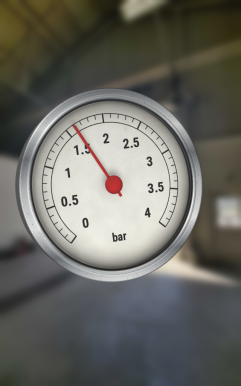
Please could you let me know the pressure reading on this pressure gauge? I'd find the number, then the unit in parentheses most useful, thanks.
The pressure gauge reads 1.6 (bar)
